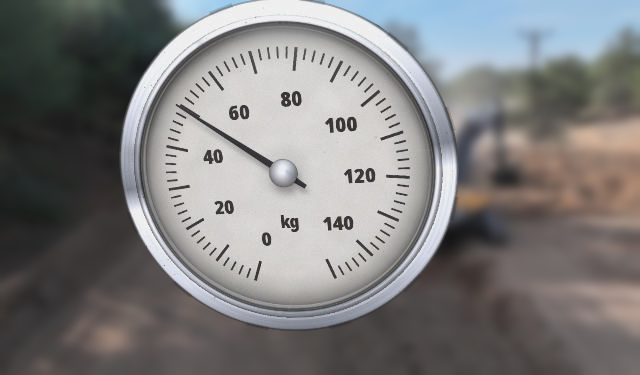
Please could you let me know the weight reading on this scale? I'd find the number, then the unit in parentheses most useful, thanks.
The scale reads 50 (kg)
